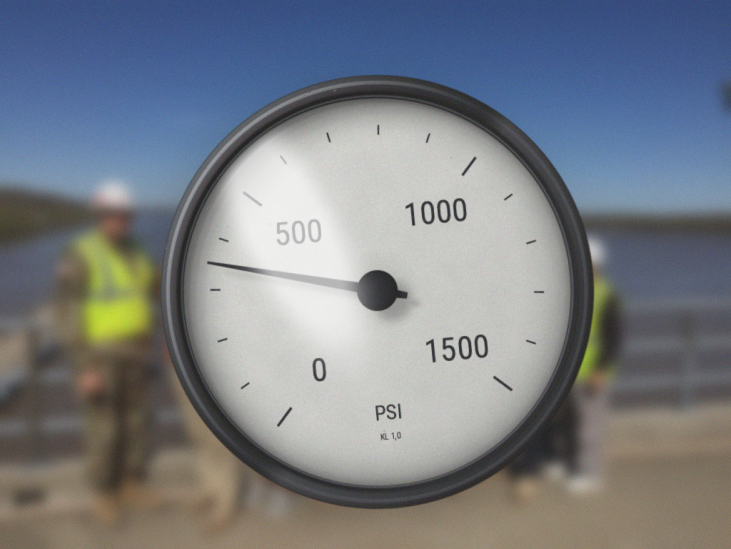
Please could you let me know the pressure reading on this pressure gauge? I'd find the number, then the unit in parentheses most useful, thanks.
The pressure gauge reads 350 (psi)
